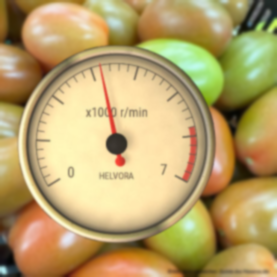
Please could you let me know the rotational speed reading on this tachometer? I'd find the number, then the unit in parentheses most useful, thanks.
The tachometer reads 3200 (rpm)
